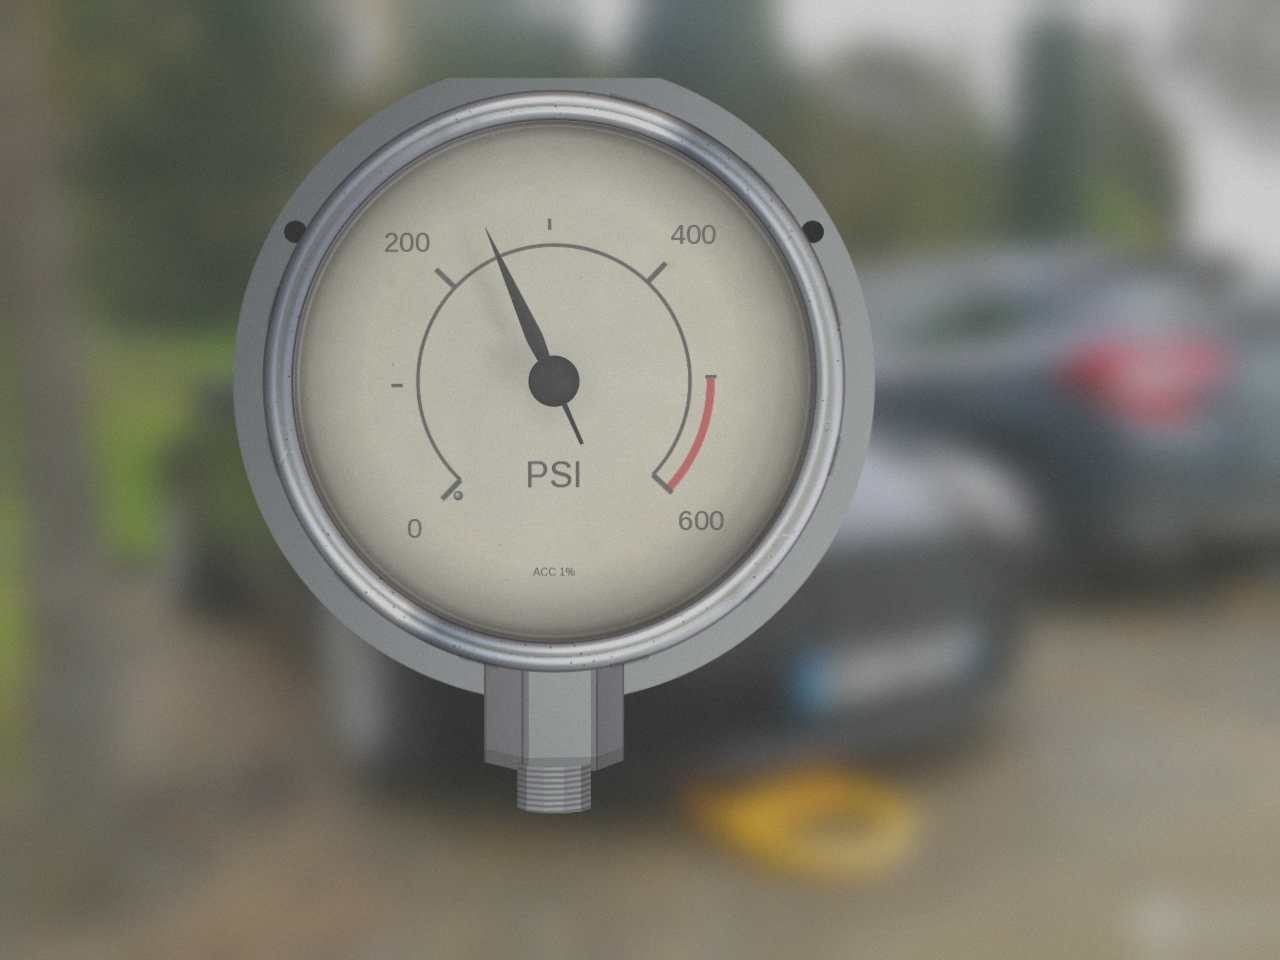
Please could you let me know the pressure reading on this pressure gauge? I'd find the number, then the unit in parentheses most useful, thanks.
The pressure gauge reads 250 (psi)
